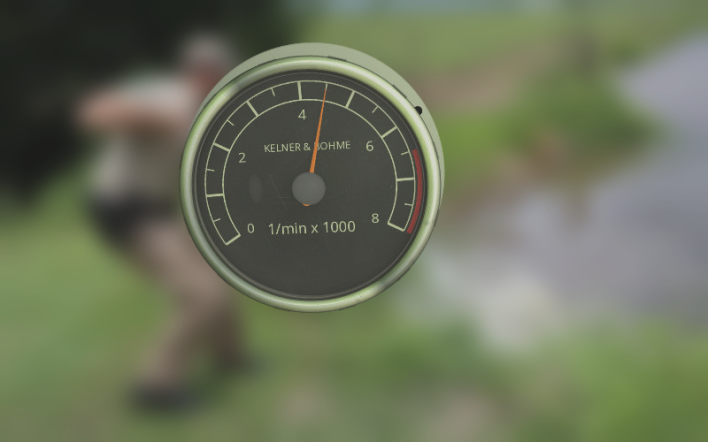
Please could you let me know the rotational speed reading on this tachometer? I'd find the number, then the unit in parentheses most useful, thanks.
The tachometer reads 4500 (rpm)
